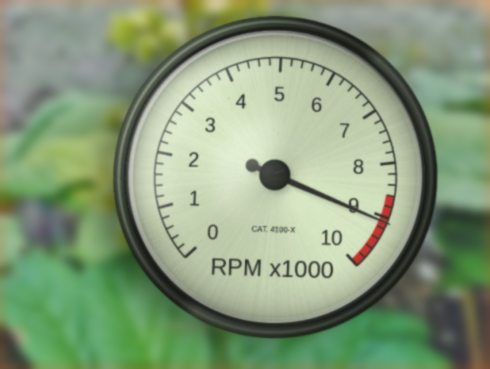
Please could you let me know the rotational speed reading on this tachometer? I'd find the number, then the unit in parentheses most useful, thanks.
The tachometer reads 9100 (rpm)
